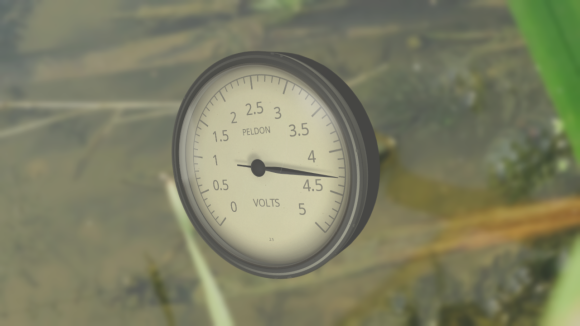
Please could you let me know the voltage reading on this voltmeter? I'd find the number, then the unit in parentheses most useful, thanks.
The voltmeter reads 4.3 (V)
